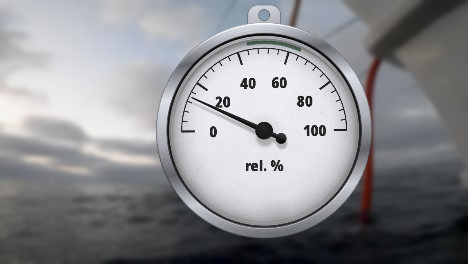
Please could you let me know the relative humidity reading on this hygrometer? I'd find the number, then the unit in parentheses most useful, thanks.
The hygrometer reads 14 (%)
